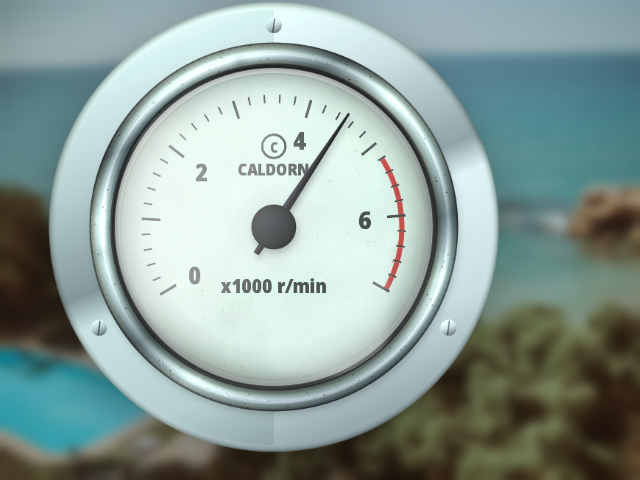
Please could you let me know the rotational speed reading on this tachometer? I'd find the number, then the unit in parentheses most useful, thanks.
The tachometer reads 4500 (rpm)
